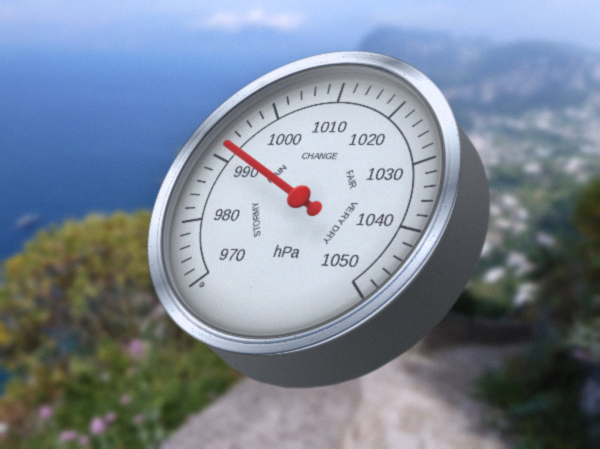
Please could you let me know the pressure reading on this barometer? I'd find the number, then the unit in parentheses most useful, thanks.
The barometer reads 992 (hPa)
